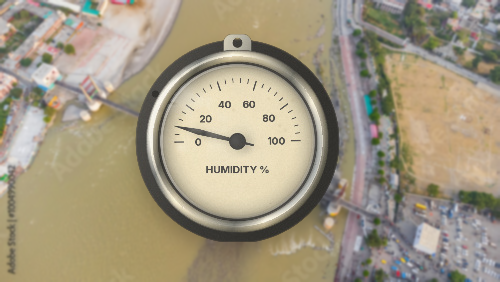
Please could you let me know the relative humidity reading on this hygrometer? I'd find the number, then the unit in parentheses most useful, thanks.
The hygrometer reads 8 (%)
